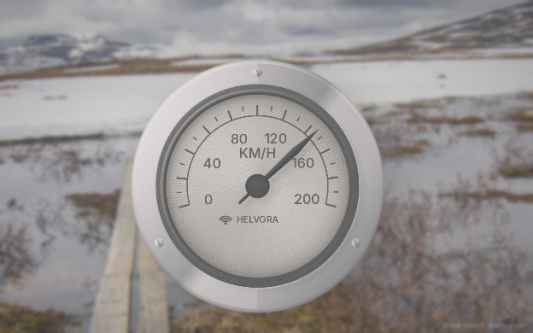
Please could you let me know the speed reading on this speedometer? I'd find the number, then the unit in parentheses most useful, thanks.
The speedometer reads 145 (km/h)
